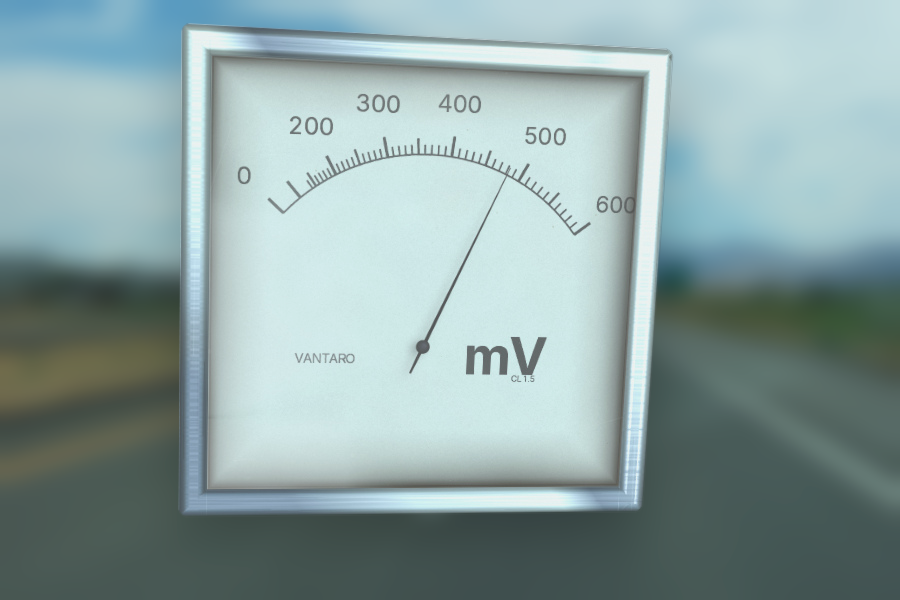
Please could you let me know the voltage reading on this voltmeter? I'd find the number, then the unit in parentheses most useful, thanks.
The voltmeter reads 480 (mV)
